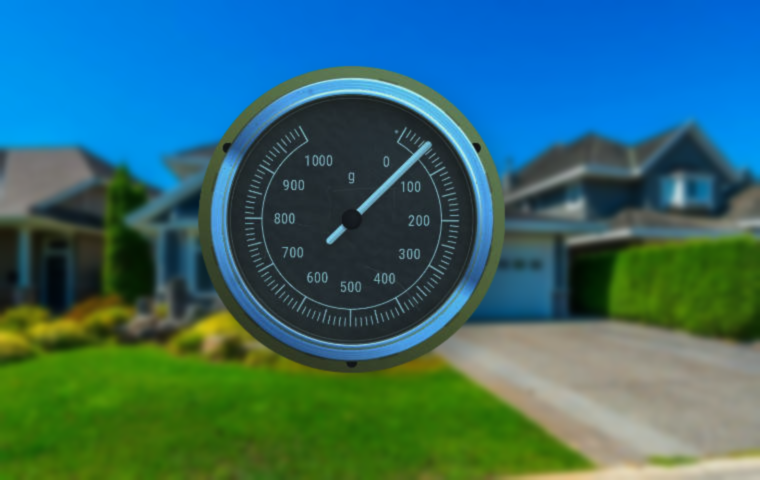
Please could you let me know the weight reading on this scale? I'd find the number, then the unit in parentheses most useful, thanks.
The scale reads 50 (g)
